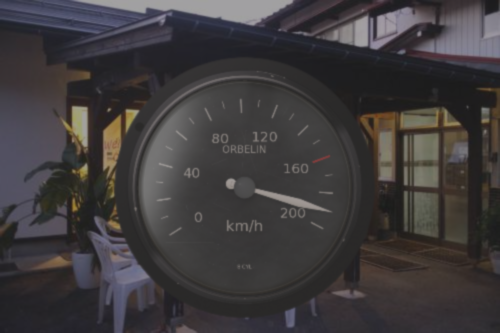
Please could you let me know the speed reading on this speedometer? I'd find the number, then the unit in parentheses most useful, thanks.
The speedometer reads 190 (km/h)
